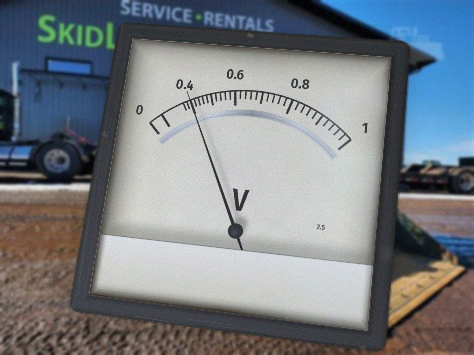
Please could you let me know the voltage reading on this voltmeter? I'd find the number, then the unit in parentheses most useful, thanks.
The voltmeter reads 0.4 (V)
